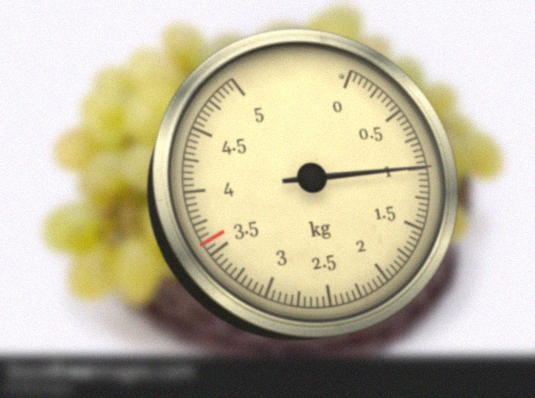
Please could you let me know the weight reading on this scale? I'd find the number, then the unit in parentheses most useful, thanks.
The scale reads 1 (kg)
